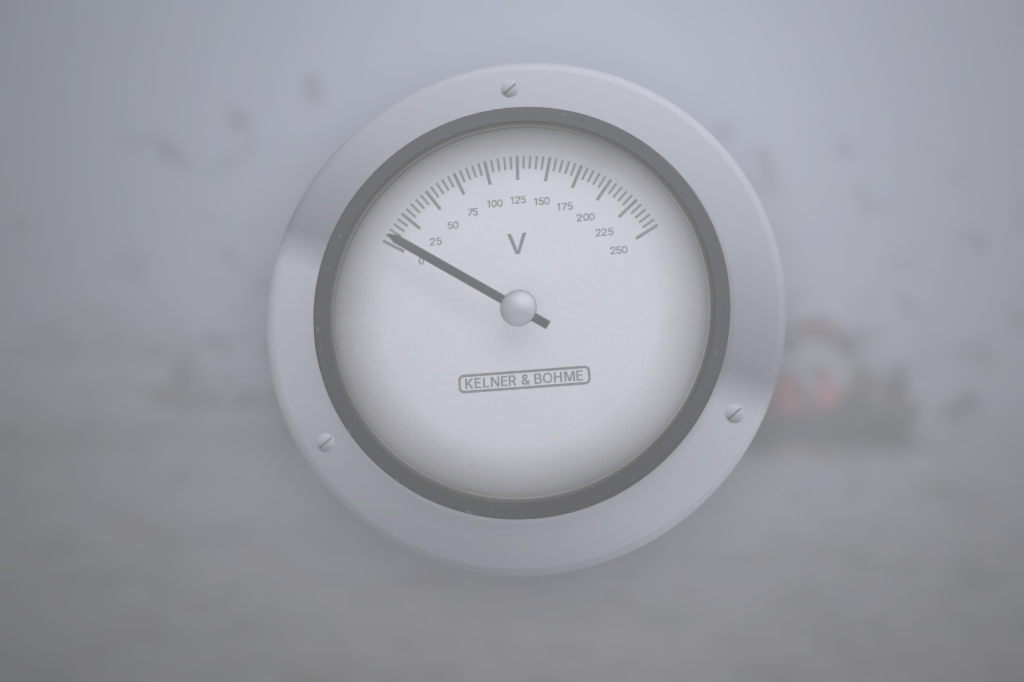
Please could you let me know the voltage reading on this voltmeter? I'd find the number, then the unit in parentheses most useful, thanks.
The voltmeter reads 5 (V)
